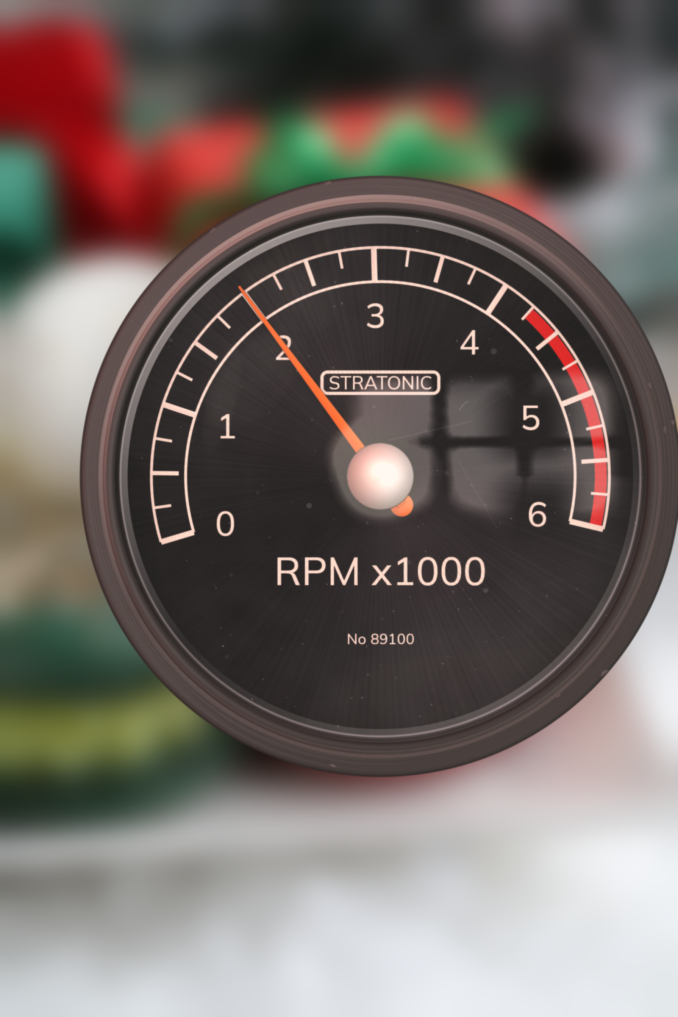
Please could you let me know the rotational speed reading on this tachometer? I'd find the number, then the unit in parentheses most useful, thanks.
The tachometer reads 2000 (rpm)
